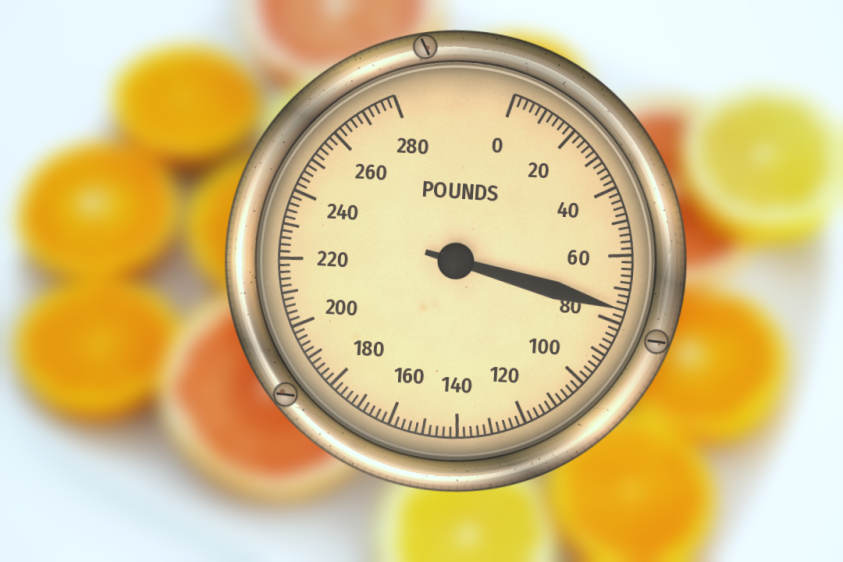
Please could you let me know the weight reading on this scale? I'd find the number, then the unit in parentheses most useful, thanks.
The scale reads 76 (lb)
